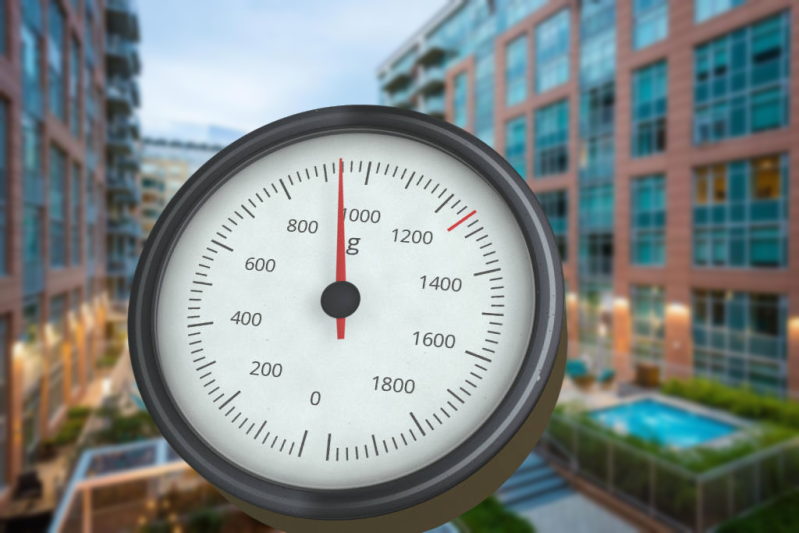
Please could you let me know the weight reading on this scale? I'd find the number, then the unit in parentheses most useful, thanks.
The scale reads 940 (g)
